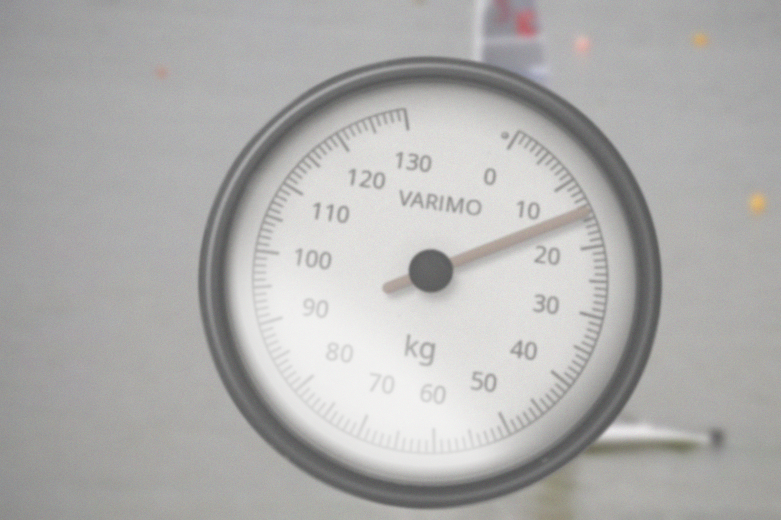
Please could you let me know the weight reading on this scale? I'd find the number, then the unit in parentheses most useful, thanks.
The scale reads 15 (kg)
